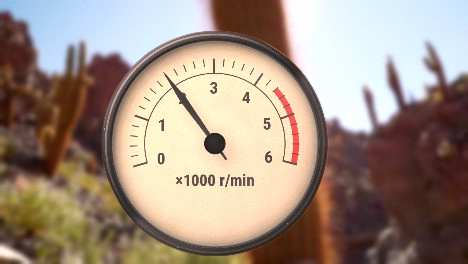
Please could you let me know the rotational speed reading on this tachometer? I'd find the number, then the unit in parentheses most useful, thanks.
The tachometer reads 2000 (rpm)
